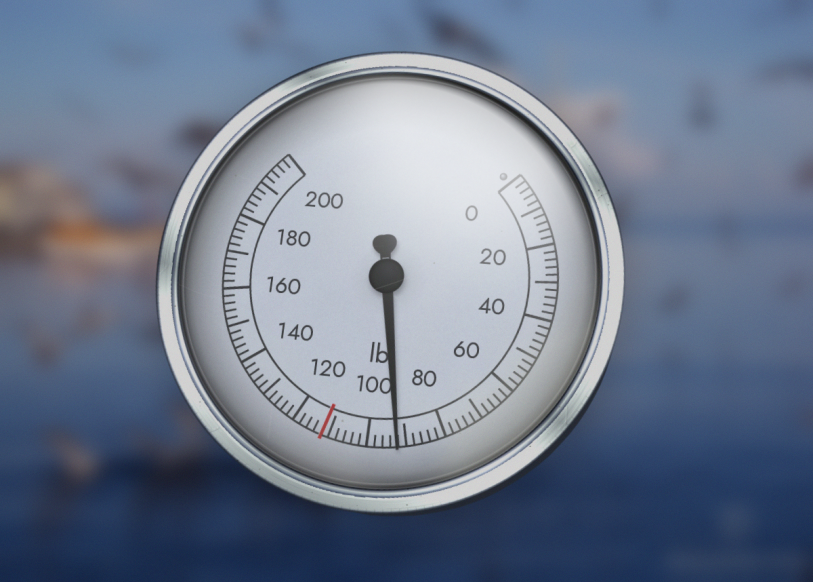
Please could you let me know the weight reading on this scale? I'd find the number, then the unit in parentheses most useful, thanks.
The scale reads 92 (lb)
